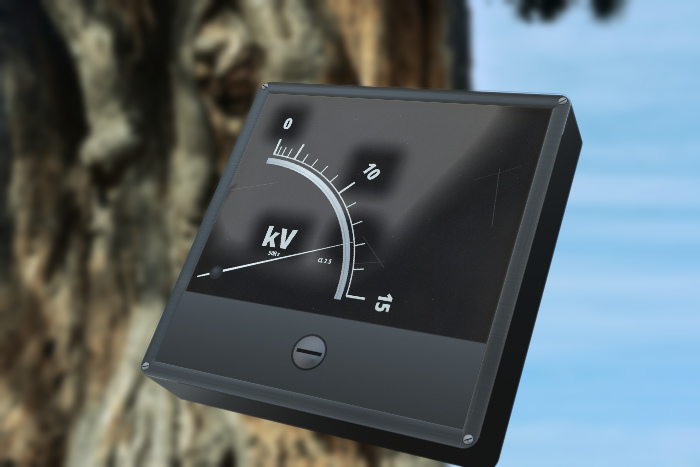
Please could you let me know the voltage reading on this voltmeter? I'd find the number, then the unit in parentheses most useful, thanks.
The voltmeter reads 13 (kV)
